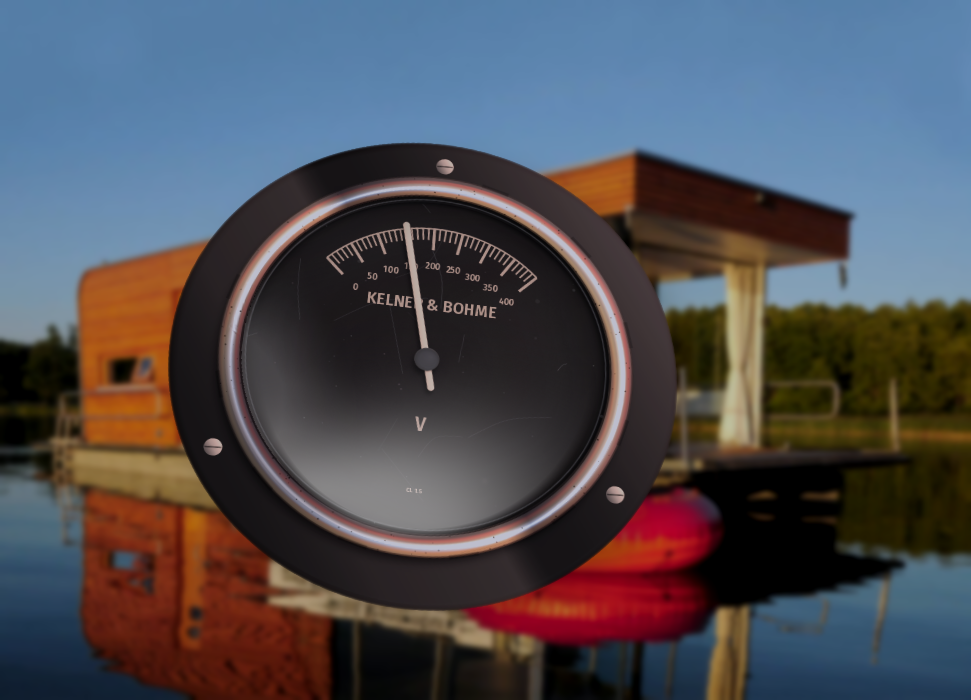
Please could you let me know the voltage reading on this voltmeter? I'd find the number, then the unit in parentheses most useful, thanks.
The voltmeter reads 150 (V)
